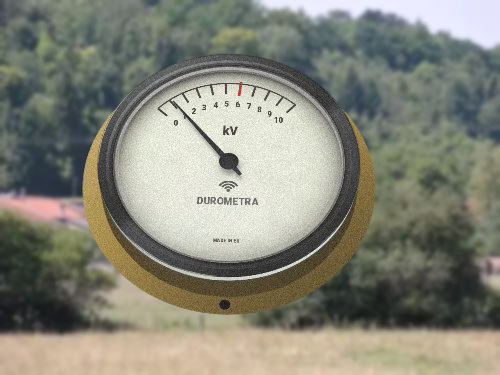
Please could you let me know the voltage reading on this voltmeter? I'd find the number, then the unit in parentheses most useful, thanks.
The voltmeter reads 1 (kV)
